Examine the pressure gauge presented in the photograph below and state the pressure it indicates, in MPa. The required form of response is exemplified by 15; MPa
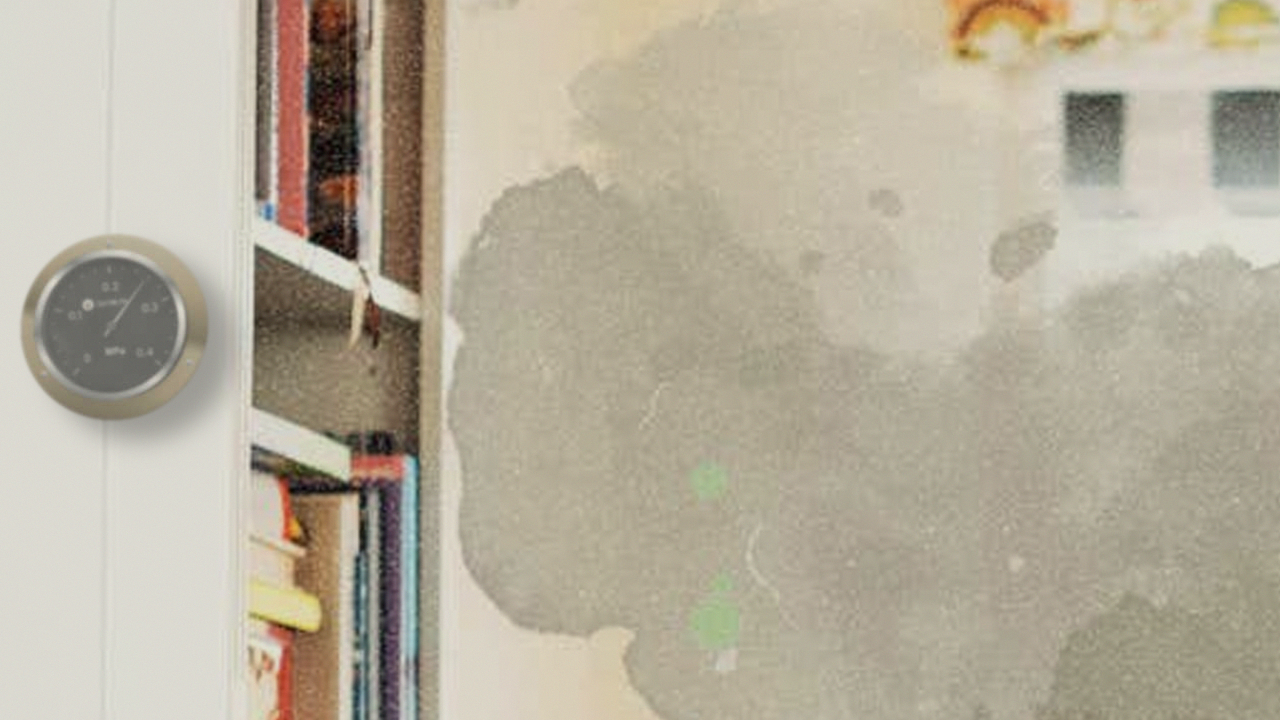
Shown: 0.26; MPa
